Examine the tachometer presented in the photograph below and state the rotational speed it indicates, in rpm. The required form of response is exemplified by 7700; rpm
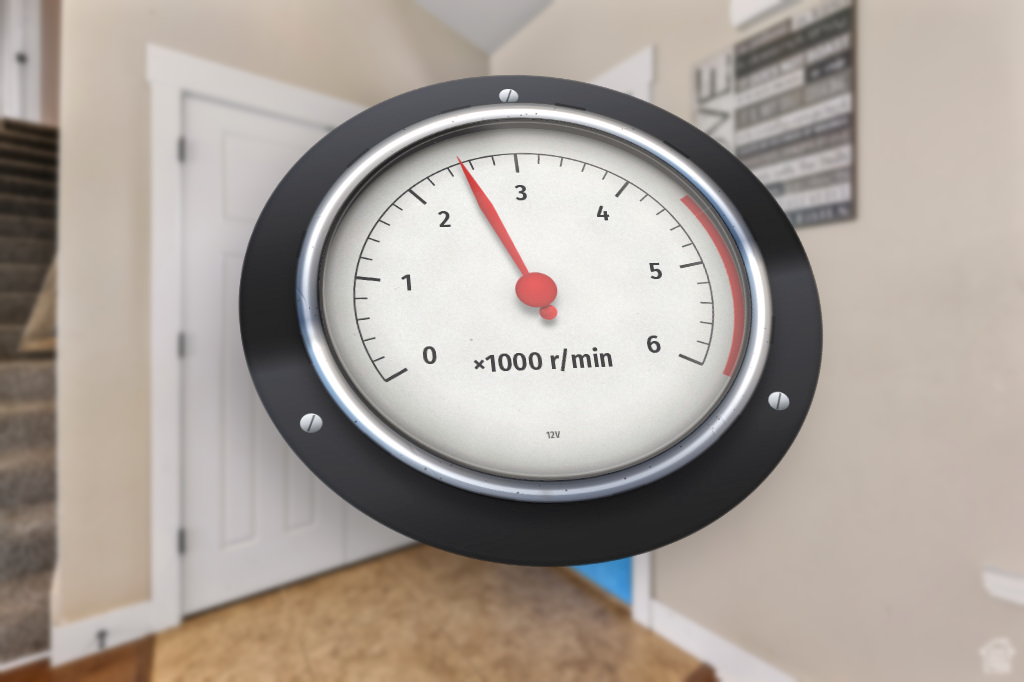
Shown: 2500; rpm
